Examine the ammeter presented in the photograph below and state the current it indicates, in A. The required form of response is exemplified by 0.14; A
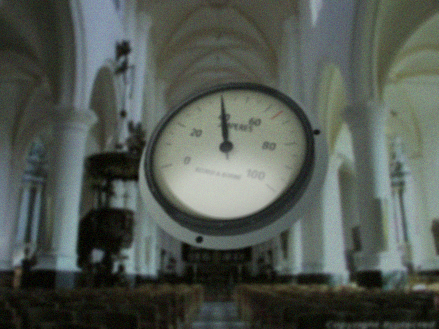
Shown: 40; A
